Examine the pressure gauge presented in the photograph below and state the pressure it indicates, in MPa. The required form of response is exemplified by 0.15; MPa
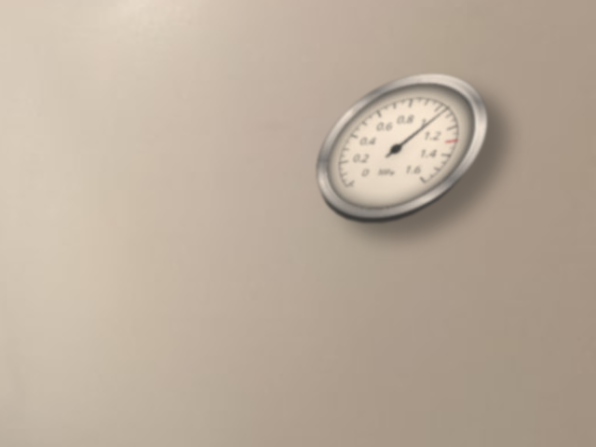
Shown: 1.05; MPa
